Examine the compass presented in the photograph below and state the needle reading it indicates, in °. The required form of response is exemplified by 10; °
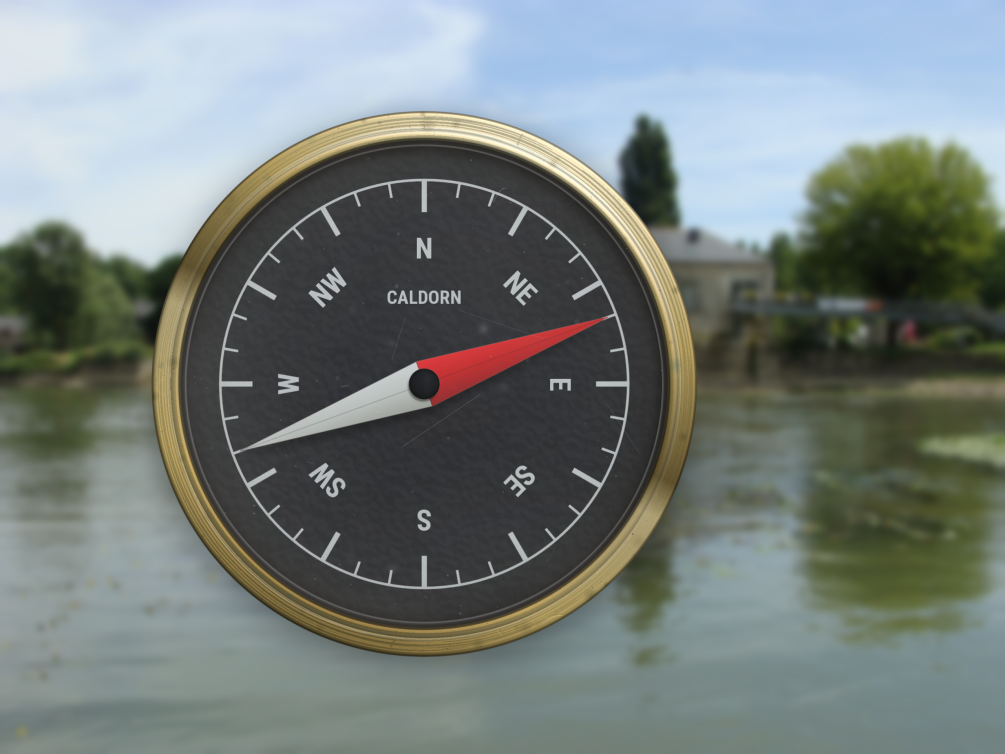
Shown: 70; °
